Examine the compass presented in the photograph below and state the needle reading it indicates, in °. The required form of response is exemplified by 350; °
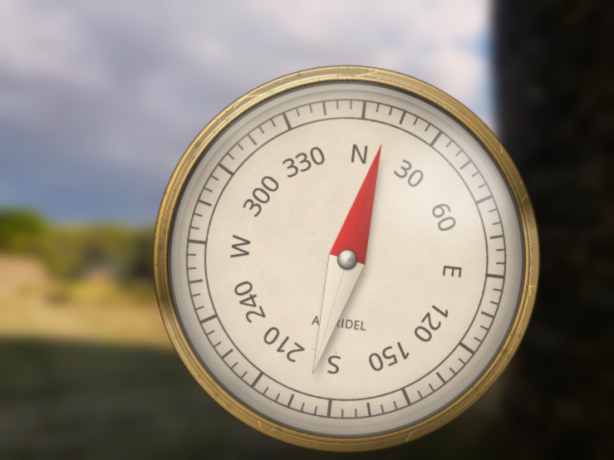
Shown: 10; °
